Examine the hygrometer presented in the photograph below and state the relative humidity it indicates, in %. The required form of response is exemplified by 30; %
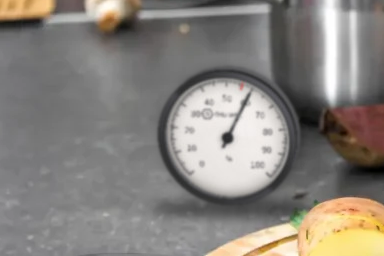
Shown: 60; %
